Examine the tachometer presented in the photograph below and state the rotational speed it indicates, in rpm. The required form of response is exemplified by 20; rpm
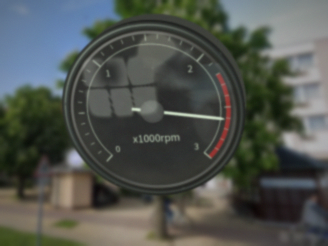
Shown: 2600; rpm
